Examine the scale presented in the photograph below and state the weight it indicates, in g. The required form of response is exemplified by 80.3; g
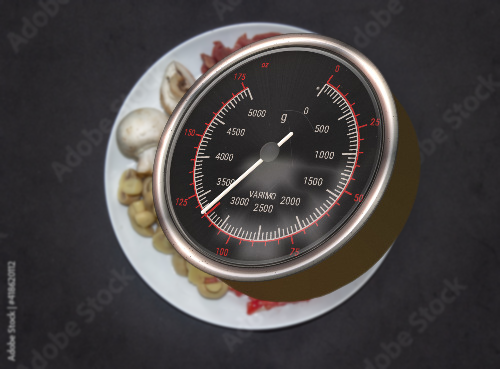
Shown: 3250; g
